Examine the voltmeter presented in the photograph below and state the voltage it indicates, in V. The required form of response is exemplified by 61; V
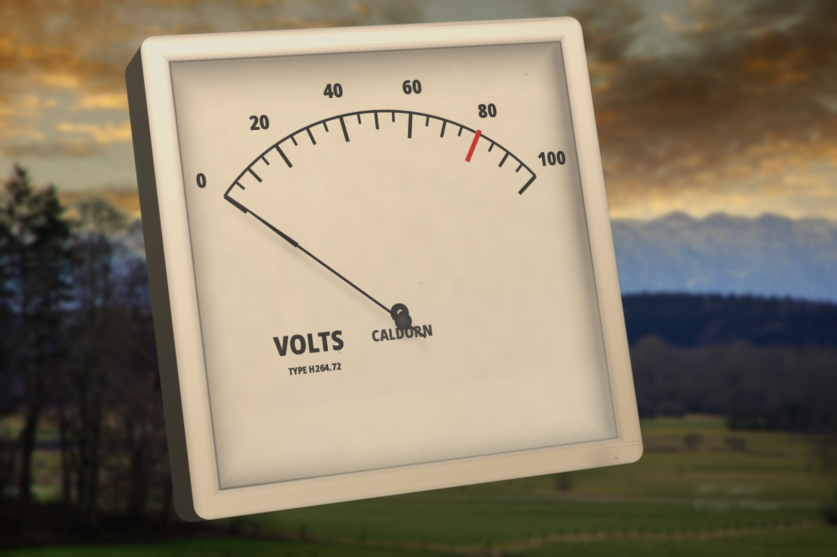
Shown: 0; V
